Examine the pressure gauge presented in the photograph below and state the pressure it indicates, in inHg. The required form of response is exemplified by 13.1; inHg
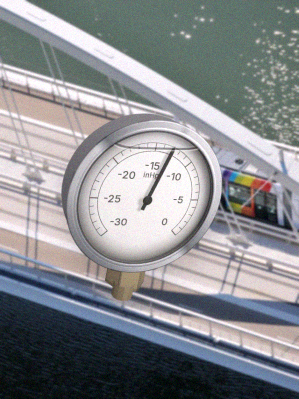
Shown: -13; inHg
